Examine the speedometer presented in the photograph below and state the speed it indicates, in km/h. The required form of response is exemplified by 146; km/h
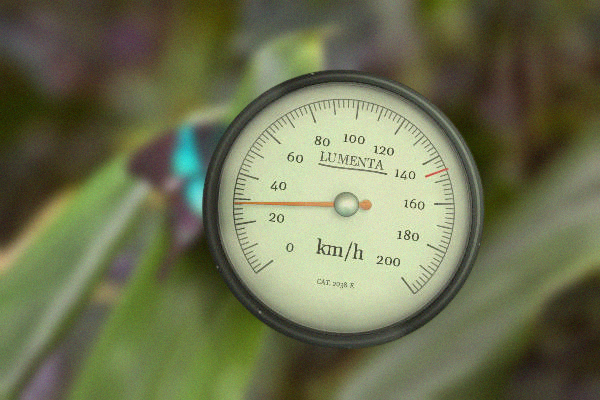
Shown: 28; km/h
